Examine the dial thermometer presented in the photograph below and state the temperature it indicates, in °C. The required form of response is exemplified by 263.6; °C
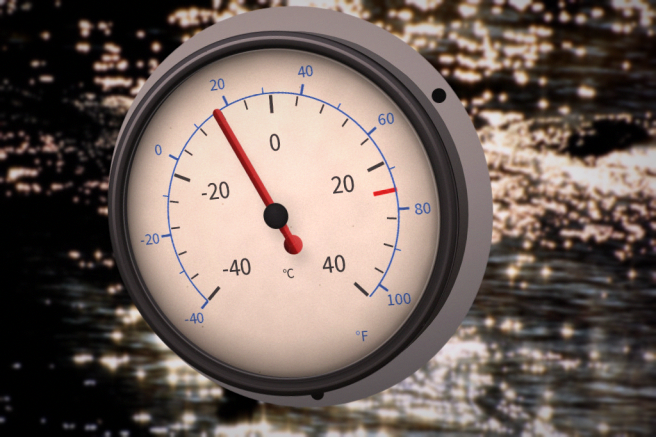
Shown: -8; °C
